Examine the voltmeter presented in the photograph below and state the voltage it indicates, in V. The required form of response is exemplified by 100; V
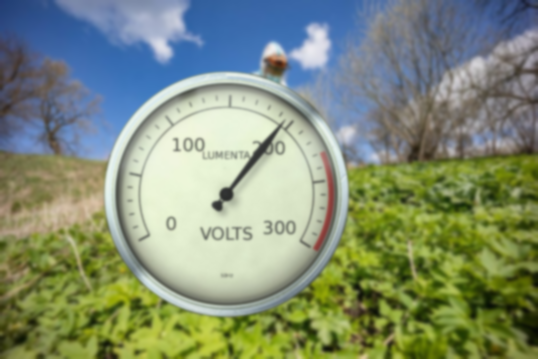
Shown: 195; V
